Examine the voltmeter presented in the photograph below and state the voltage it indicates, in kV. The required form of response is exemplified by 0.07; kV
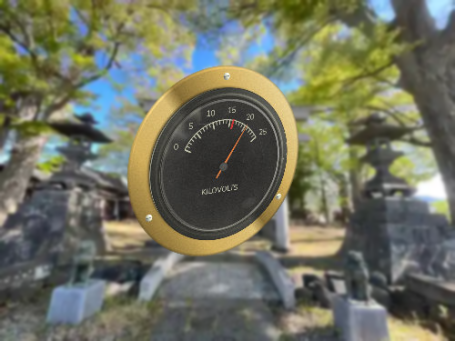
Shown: 20; kV
